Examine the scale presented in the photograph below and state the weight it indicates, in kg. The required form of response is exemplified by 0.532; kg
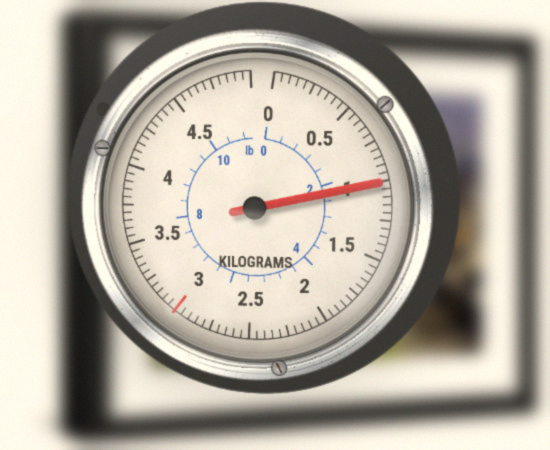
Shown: 1; kg
